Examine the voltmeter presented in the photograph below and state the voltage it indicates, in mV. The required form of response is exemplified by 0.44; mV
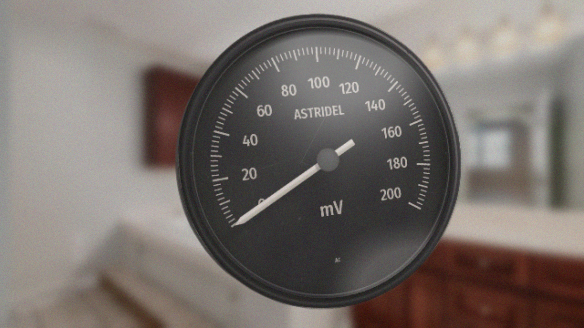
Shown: 0; mV
